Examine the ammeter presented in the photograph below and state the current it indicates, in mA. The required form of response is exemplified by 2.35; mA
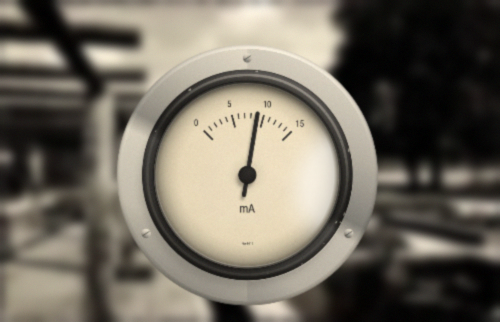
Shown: 9; mA
